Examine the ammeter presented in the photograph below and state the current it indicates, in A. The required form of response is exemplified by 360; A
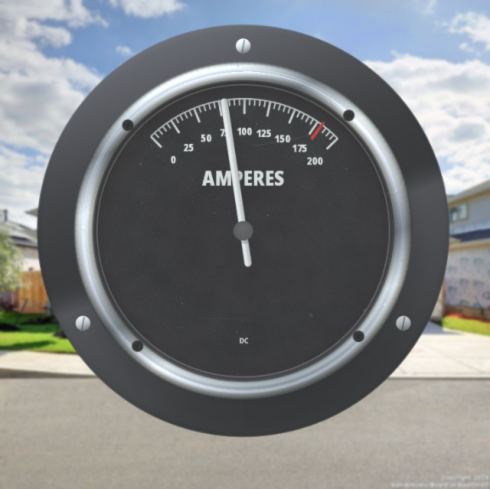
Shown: 80; A
